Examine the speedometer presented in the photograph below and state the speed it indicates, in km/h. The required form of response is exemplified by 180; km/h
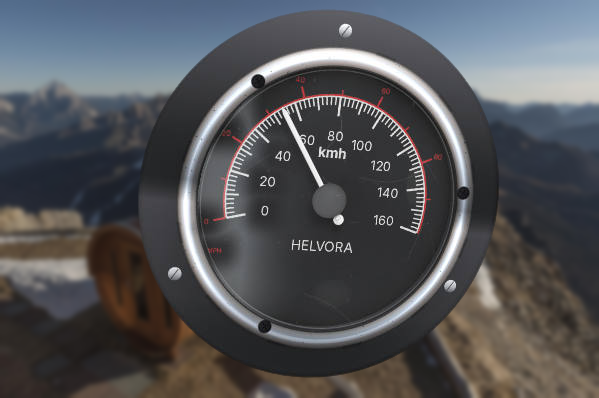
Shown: 54; km/h
